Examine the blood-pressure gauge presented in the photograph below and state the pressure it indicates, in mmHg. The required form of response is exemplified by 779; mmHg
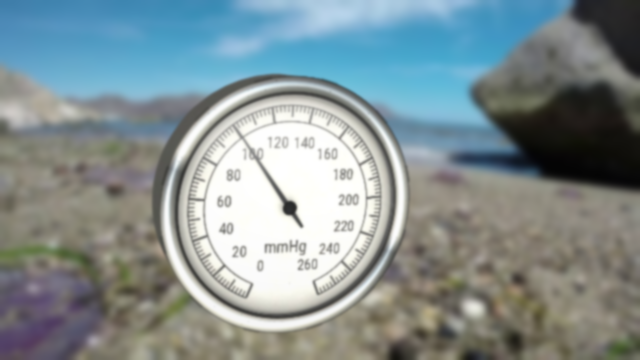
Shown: 100; mmHg
